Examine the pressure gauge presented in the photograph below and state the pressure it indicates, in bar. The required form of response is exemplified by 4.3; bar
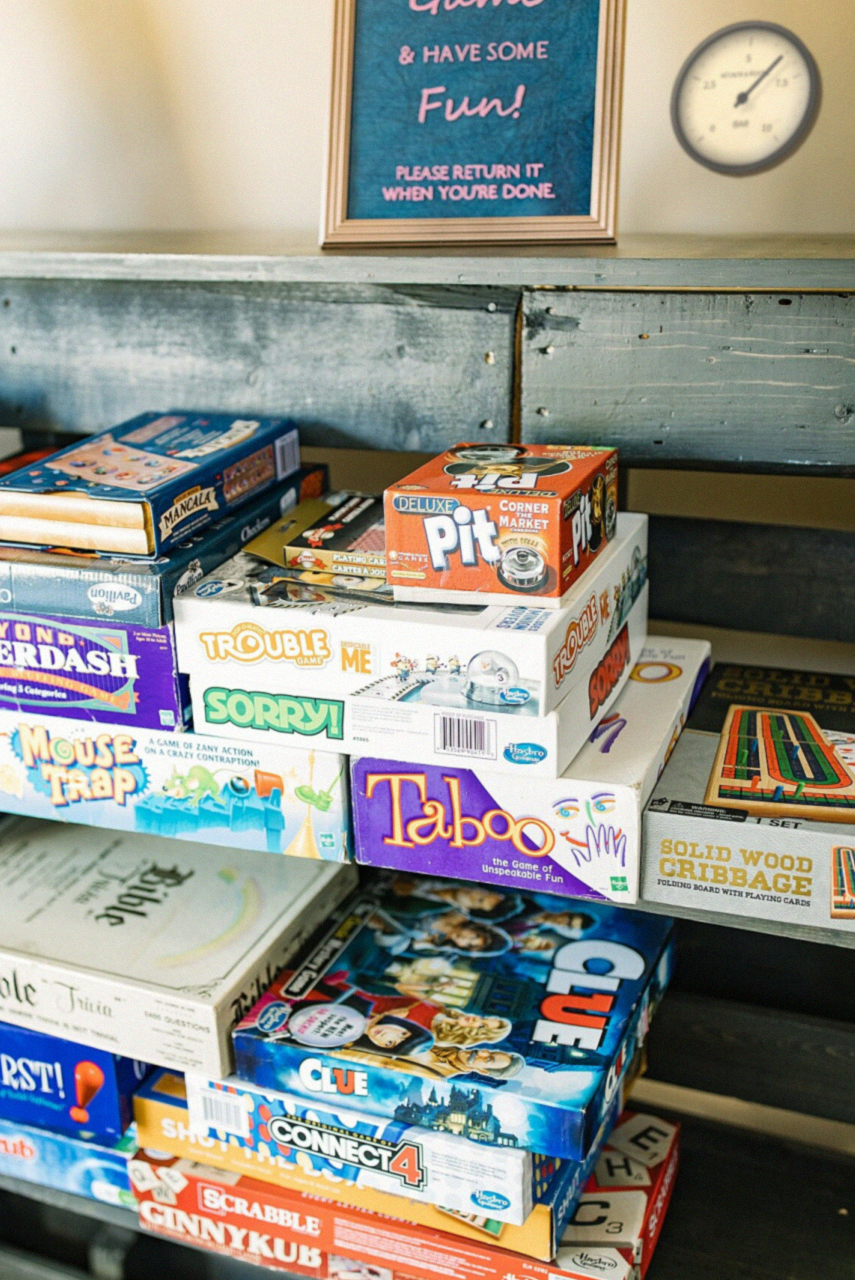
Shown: 6.5; bar
